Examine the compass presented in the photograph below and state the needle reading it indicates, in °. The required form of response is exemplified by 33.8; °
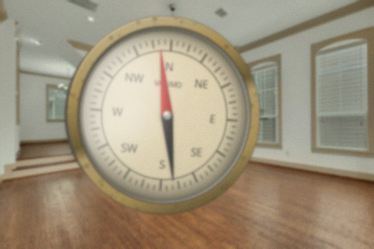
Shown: 350; °
